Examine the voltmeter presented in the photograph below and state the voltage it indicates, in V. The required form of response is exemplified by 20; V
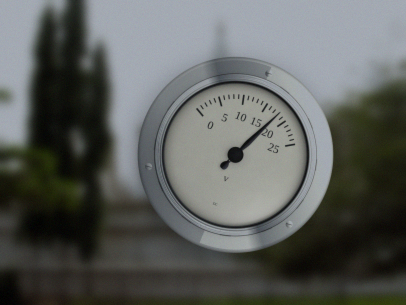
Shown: 18; V
